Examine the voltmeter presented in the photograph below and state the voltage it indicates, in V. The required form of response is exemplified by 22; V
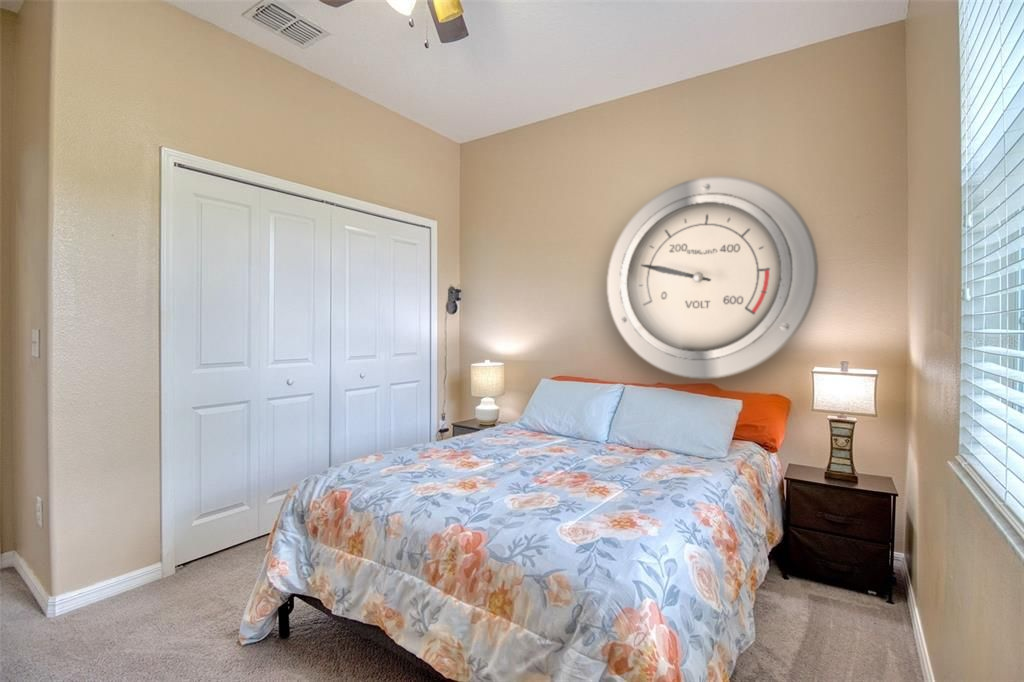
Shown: 100; V
